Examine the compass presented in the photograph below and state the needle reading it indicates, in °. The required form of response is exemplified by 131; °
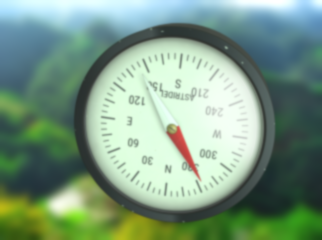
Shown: 325; °
